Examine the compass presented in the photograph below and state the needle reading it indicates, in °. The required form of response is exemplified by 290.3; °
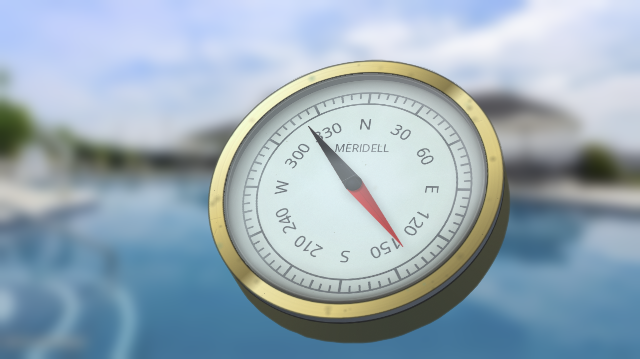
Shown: 140; °
